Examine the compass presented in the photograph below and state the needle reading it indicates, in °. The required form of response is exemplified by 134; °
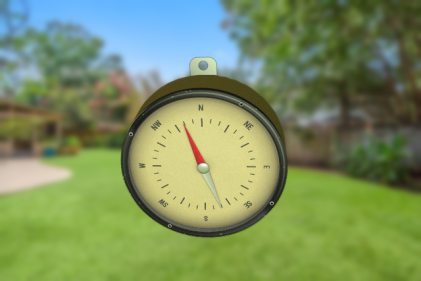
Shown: 340; °
